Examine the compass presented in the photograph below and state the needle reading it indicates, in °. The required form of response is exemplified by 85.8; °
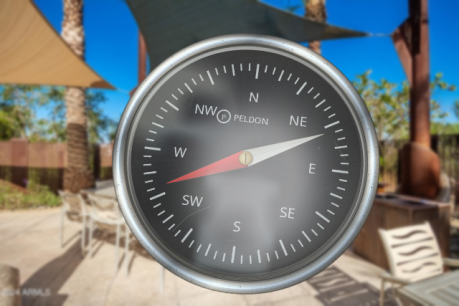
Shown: 245; °
